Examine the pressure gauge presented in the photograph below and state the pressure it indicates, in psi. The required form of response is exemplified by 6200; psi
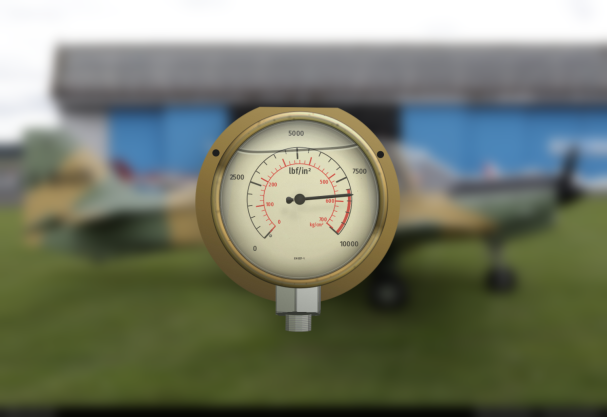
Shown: 8250; psi
